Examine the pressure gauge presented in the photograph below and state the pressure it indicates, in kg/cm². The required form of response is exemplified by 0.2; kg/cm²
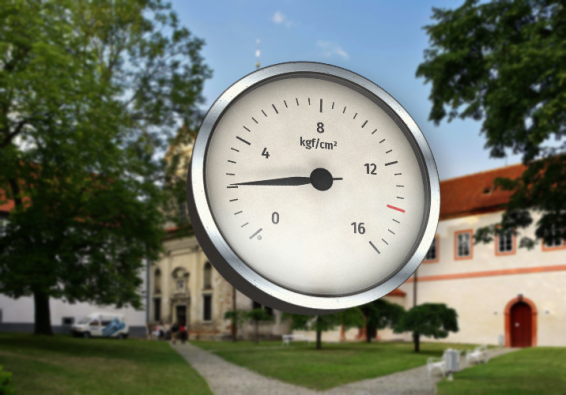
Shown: 2; kg/cm²
